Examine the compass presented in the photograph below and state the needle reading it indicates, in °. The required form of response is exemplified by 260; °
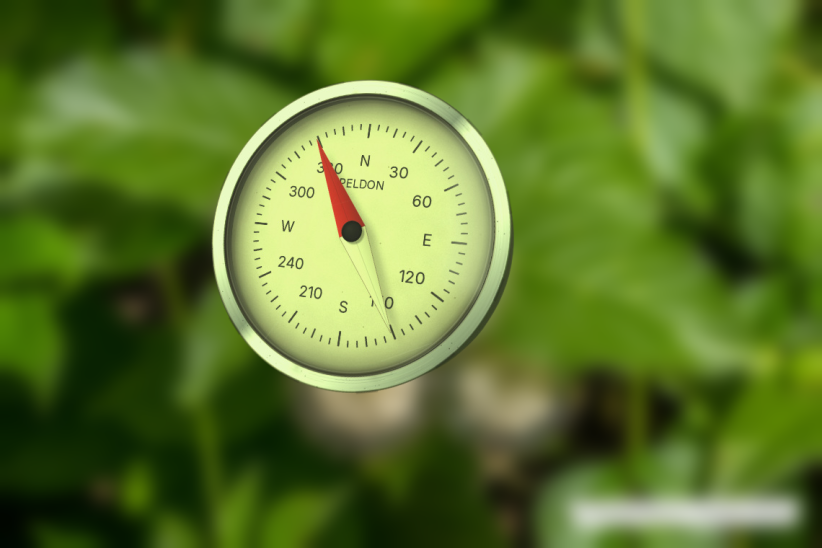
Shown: 330; °
